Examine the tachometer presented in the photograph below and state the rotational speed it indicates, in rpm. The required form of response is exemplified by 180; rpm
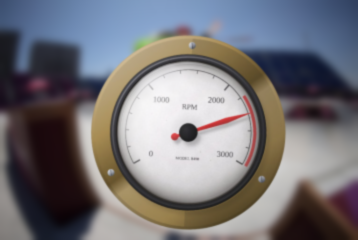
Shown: 2400; rpm
